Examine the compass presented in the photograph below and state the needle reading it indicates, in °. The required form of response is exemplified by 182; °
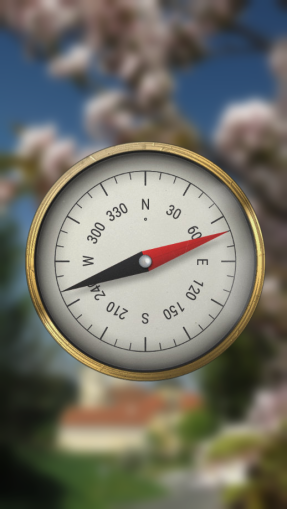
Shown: 70; °
